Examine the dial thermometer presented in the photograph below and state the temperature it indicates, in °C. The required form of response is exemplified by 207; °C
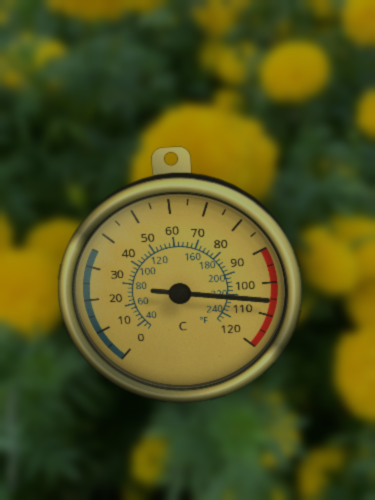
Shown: 105; °C
